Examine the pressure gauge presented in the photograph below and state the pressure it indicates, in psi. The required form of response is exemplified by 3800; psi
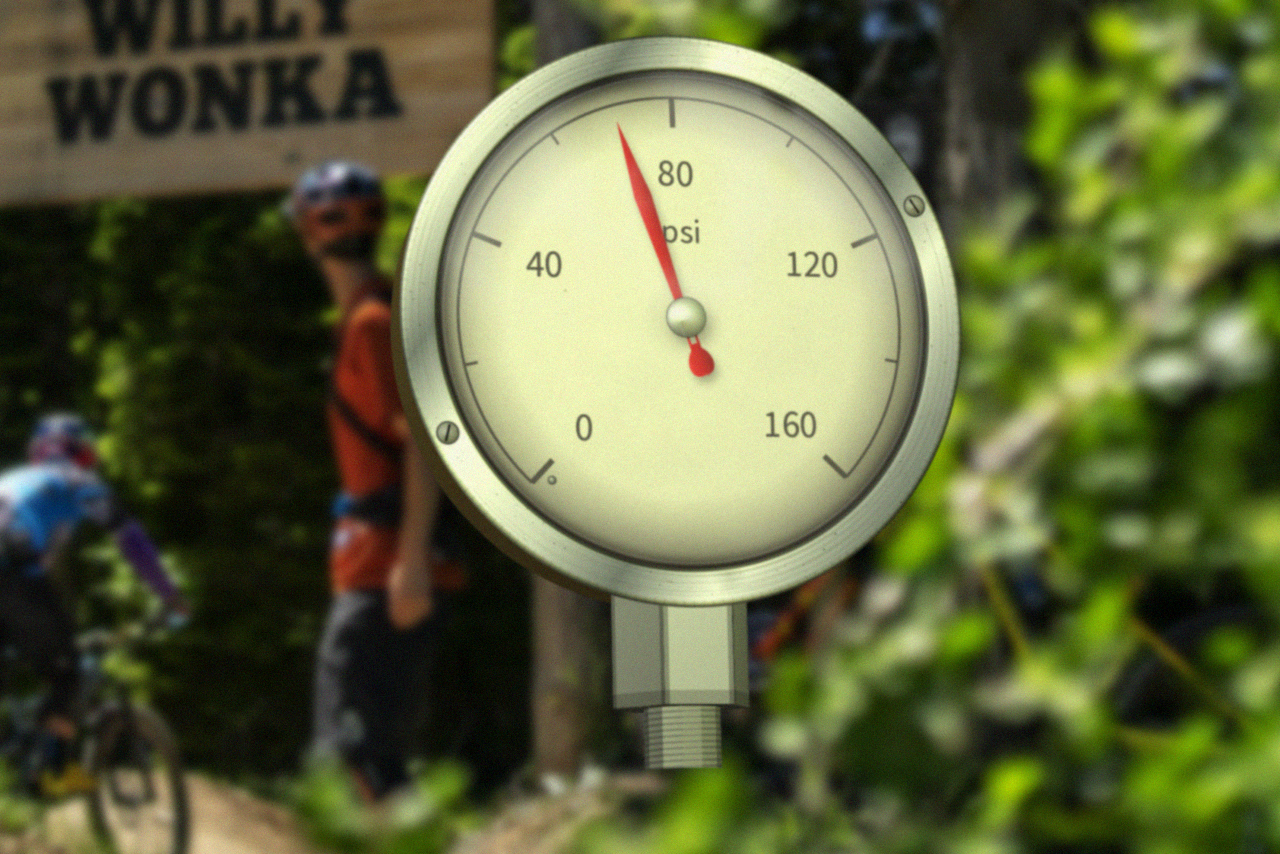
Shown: 70; psi
